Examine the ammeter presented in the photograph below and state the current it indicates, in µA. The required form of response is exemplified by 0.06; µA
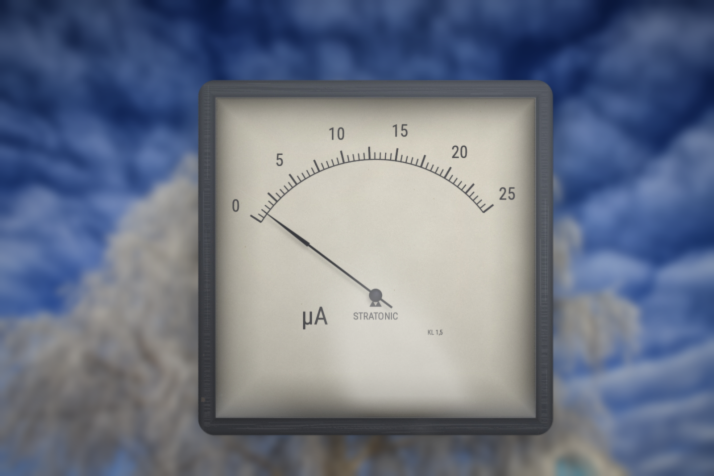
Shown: 1; µA
